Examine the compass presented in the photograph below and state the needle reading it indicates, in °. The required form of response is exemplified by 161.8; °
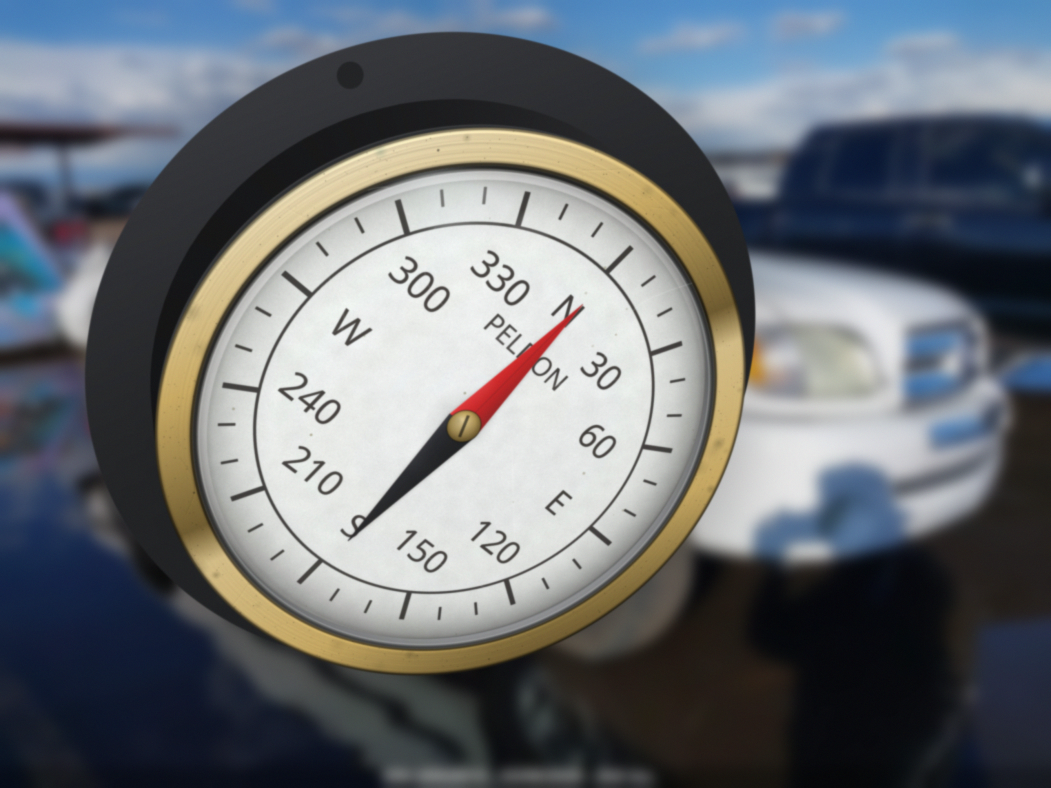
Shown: 0; °
